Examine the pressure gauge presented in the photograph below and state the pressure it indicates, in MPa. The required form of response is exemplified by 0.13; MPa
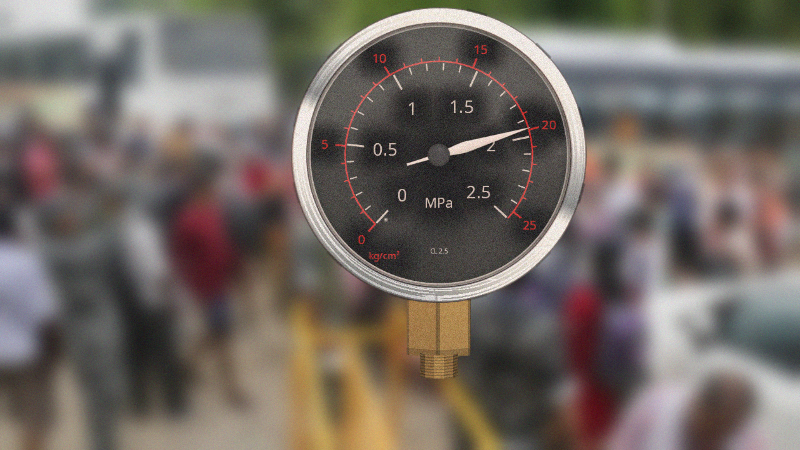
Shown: 1.95; MPa
